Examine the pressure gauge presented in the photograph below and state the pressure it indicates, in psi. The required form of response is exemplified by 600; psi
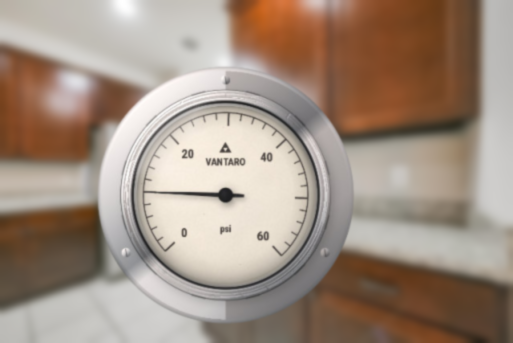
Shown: 10; psi
